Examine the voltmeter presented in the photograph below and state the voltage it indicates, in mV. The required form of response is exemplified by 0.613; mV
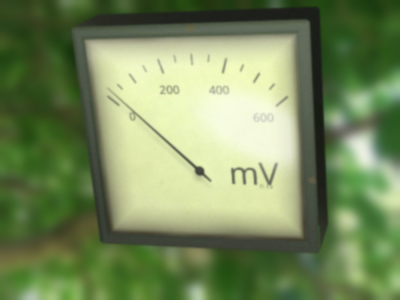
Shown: 25; mV
